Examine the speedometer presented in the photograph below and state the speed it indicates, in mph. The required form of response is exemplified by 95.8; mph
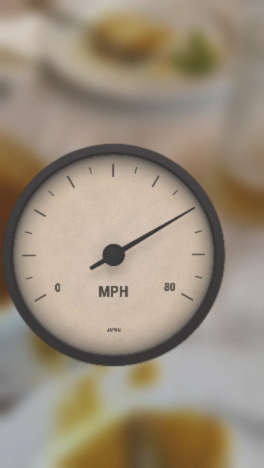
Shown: 60; mph
